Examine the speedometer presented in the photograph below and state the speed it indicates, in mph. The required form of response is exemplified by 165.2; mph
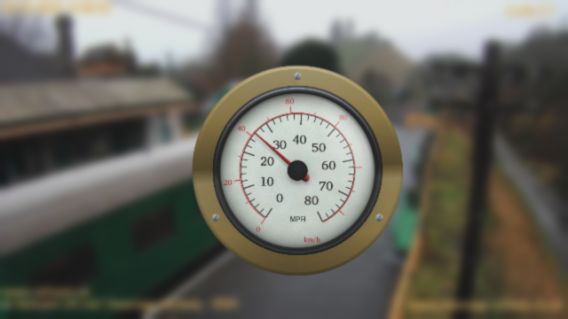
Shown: 26; mph
